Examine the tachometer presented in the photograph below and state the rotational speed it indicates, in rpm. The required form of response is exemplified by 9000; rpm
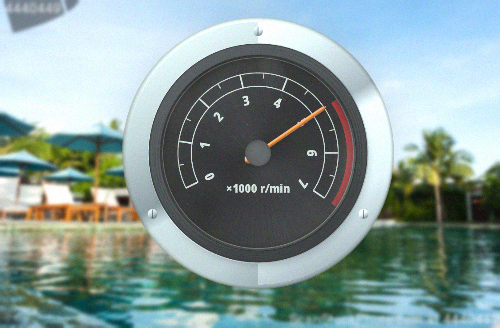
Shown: 5000; rpm
